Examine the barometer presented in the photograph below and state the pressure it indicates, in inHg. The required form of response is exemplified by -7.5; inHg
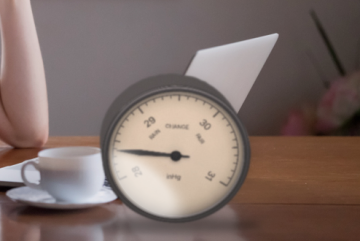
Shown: 28.4; inHg
